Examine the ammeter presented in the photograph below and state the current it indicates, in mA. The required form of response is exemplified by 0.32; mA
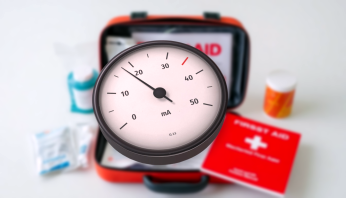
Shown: 17.5; mA
